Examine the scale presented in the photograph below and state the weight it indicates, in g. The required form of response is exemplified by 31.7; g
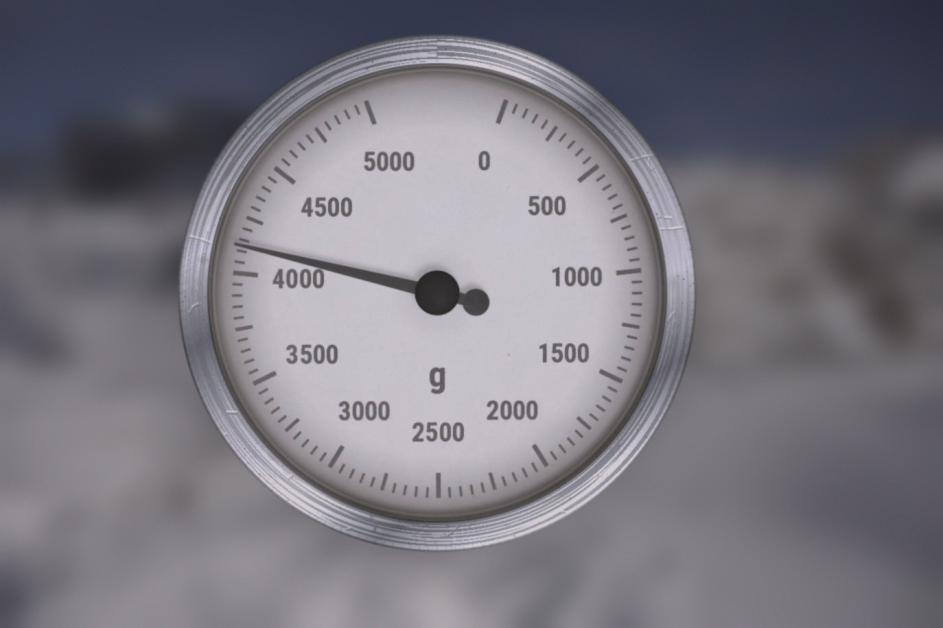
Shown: 4125; g
